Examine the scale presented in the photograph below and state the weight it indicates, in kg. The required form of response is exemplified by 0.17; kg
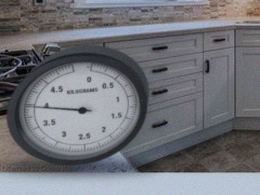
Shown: 4; kg
